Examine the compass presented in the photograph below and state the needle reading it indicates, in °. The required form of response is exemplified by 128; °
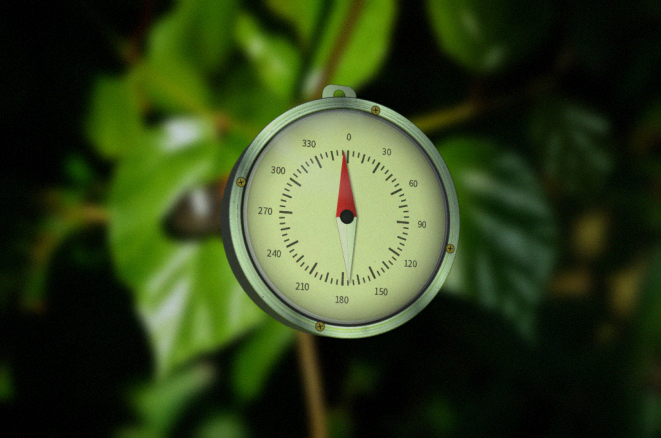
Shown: 355; °
